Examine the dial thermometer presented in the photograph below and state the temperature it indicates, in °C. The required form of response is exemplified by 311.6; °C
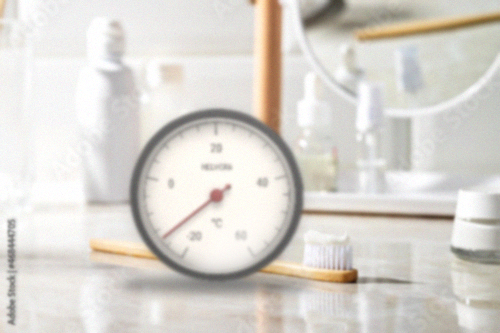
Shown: -14; °C
